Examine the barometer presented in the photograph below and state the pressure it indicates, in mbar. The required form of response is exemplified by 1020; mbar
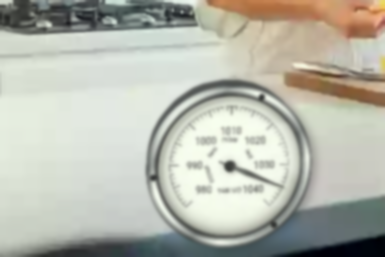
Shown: 1035; mbar
